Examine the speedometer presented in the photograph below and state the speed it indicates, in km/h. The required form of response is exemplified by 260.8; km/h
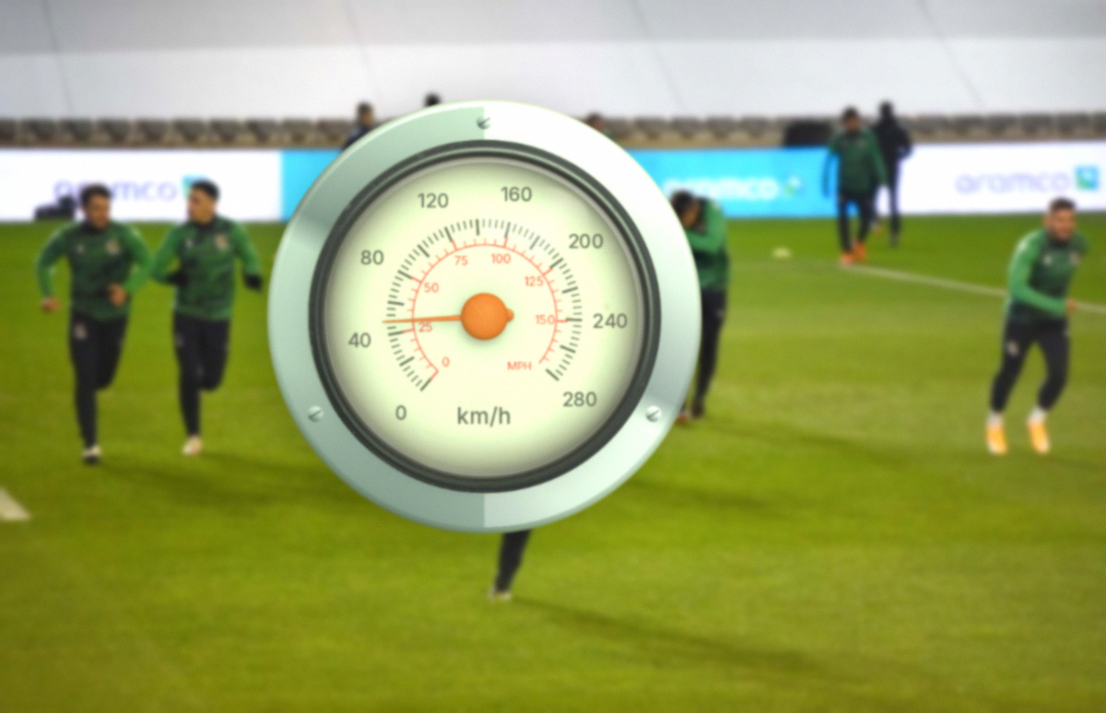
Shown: 48; km/h
